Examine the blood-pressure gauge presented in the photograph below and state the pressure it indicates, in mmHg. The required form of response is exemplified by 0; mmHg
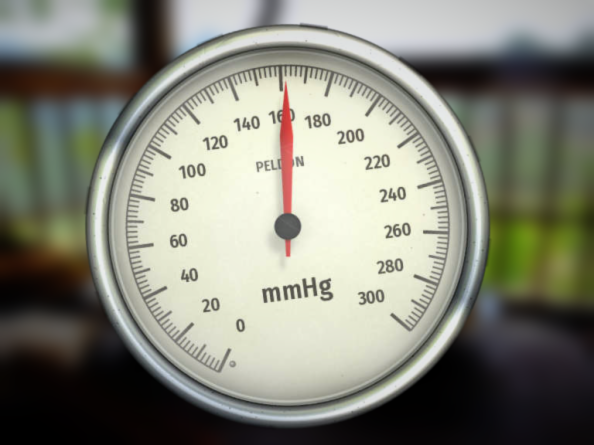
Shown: 162; mmHg
